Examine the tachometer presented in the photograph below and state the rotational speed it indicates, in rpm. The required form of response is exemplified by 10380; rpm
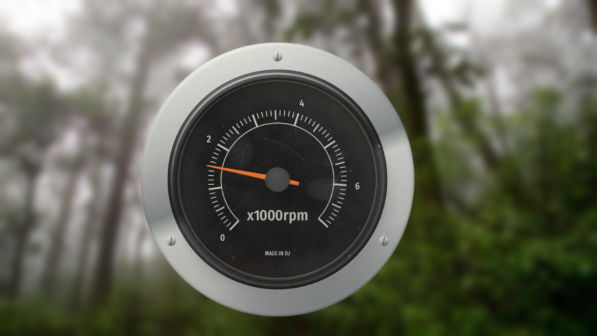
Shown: 1500; rpm
